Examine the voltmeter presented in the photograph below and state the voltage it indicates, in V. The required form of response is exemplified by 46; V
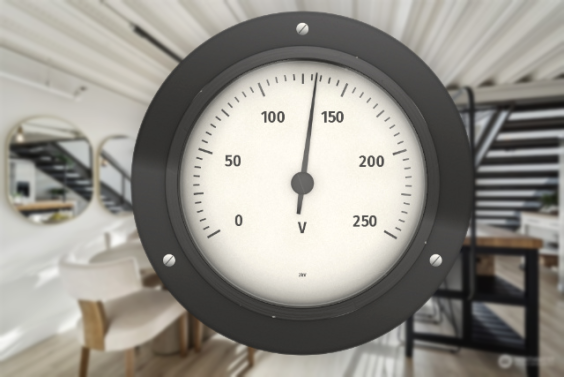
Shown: 132.5; V
